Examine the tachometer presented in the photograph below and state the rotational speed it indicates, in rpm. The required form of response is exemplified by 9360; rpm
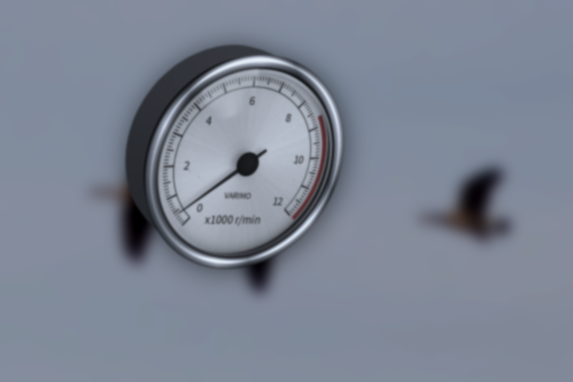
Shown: 500; rpm
